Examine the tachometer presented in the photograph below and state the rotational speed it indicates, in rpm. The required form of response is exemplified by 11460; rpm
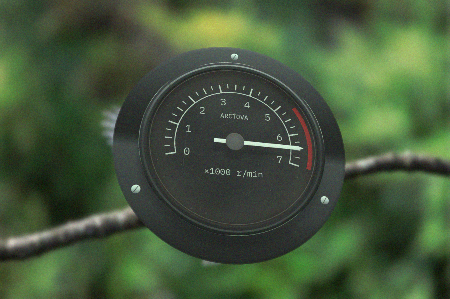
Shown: 6500; rpm
